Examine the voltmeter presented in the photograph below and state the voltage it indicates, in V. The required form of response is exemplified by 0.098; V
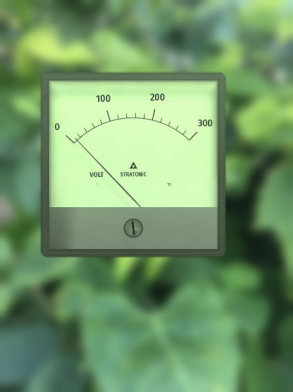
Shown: 10; V
